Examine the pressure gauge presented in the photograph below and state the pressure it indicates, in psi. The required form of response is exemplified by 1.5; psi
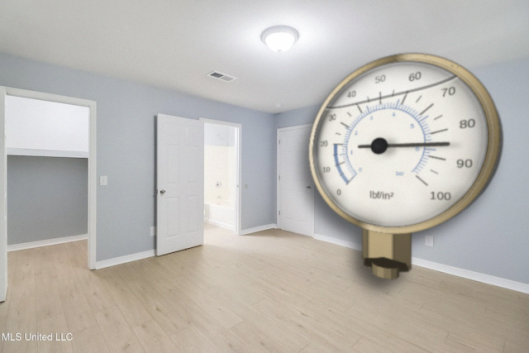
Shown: 85; psi
